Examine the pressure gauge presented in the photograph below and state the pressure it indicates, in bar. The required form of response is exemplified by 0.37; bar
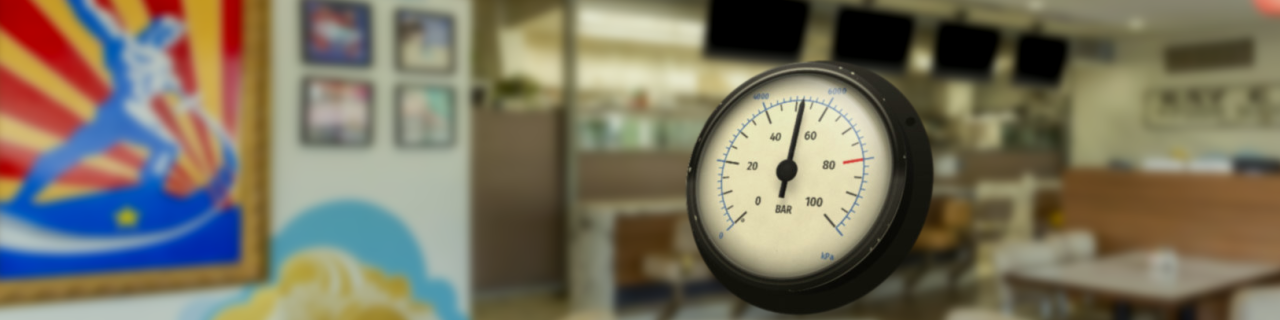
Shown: 52.5; bar
